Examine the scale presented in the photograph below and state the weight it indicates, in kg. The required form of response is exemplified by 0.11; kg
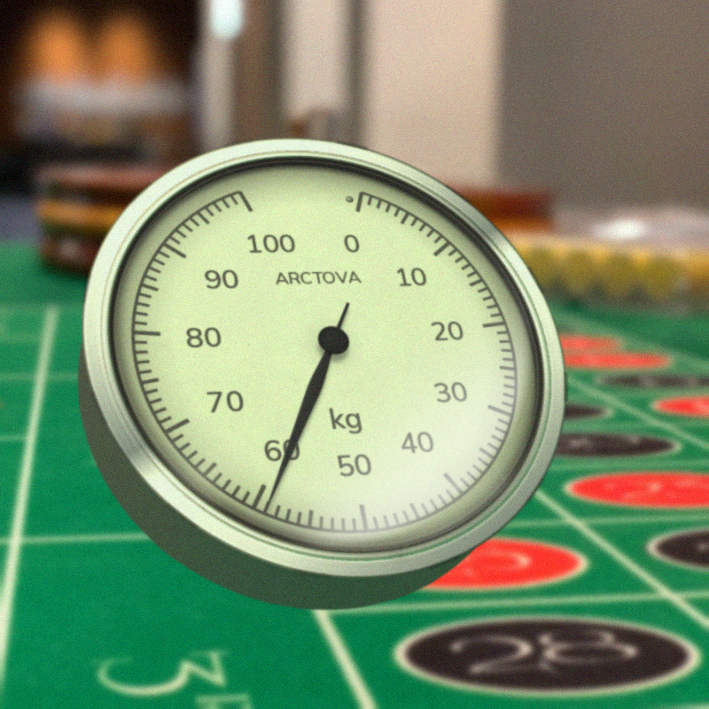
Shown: 59; kg
